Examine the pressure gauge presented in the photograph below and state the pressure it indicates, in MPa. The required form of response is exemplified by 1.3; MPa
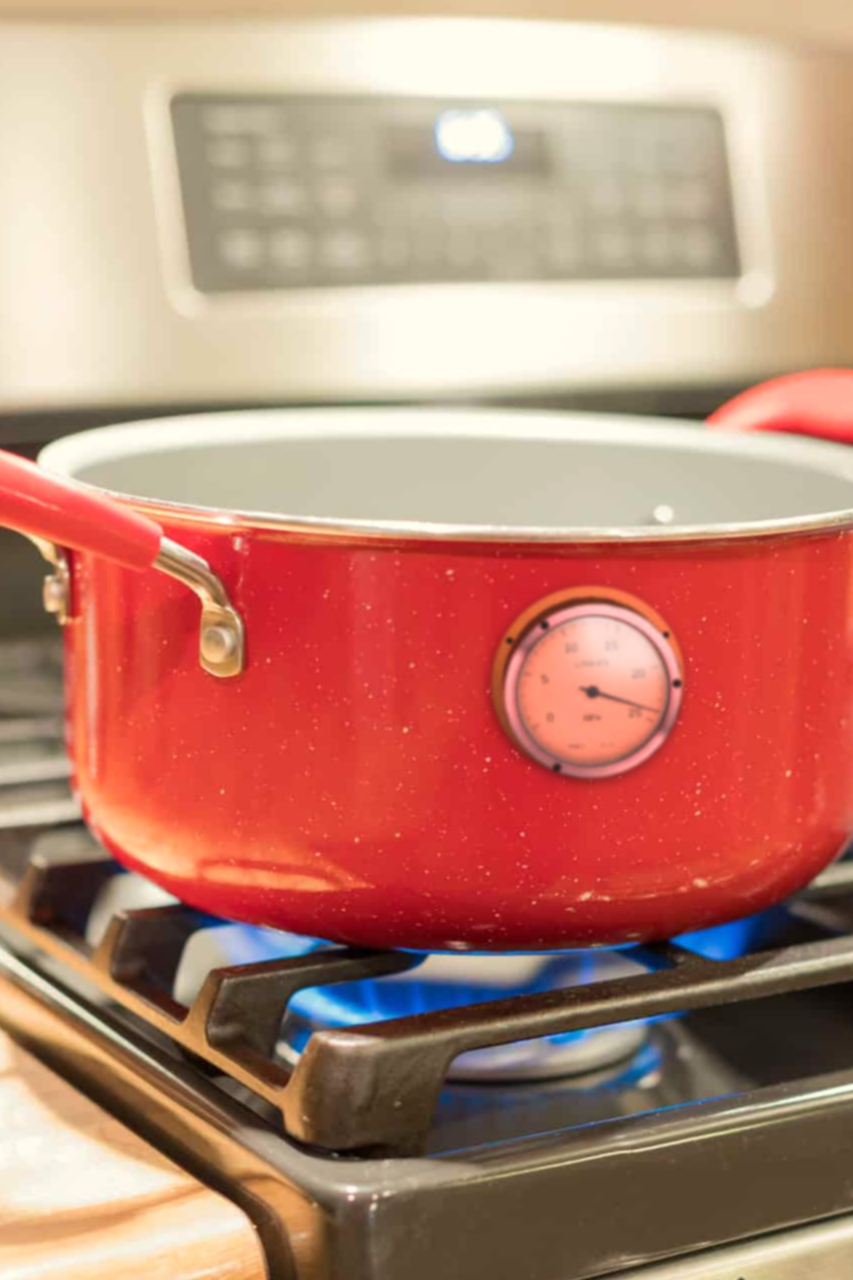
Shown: 24; MPa
